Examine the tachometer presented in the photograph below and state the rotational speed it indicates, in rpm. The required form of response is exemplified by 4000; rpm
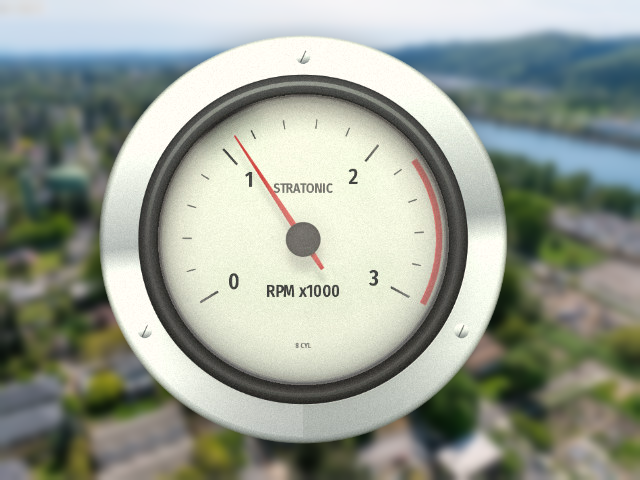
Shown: 1100; rpm
